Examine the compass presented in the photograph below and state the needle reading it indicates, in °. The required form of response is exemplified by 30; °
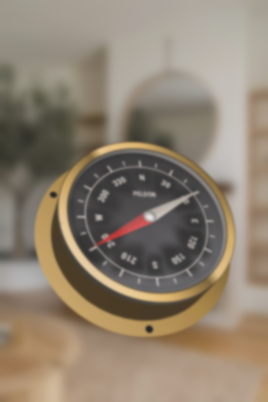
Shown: 240; °
